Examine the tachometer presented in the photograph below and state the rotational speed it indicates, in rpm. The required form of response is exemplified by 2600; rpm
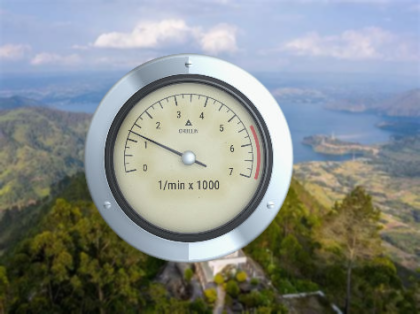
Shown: 1250; rpm
